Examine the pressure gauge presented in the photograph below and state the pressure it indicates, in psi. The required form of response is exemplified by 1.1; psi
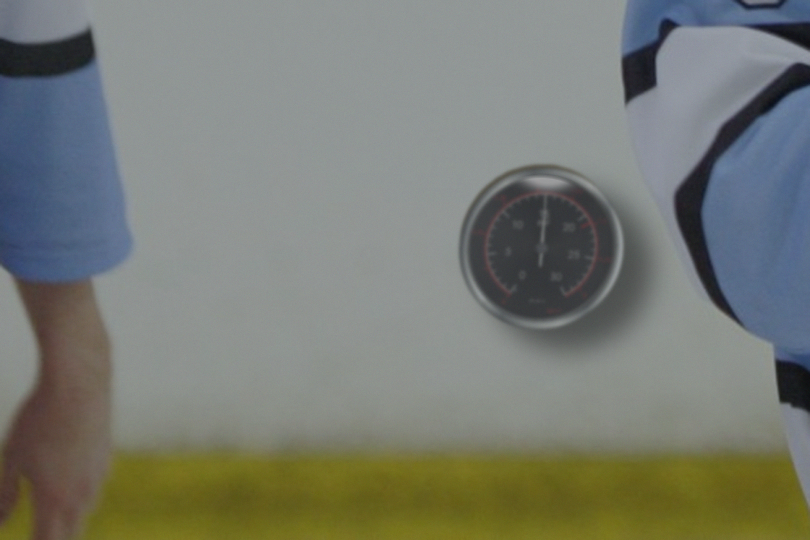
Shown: 15; psi
